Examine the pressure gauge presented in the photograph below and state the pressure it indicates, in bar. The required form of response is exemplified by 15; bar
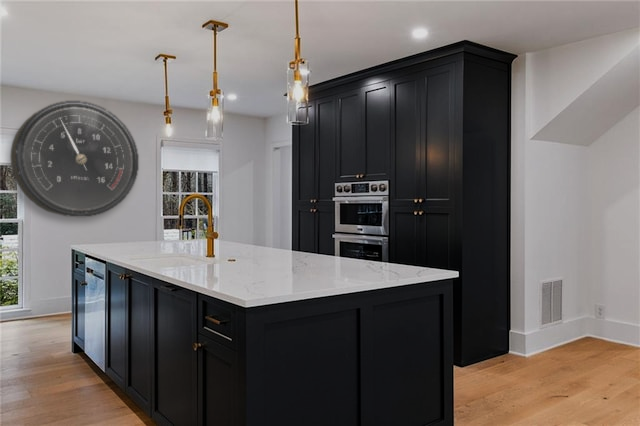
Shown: 6.5; bar
